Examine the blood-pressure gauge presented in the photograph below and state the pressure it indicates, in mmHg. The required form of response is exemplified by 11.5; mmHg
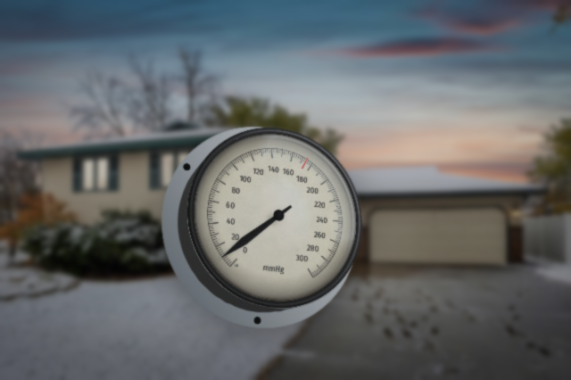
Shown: 10; mmHg
